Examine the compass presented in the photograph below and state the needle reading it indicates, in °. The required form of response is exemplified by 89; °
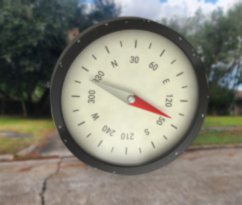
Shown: 142.5; °
